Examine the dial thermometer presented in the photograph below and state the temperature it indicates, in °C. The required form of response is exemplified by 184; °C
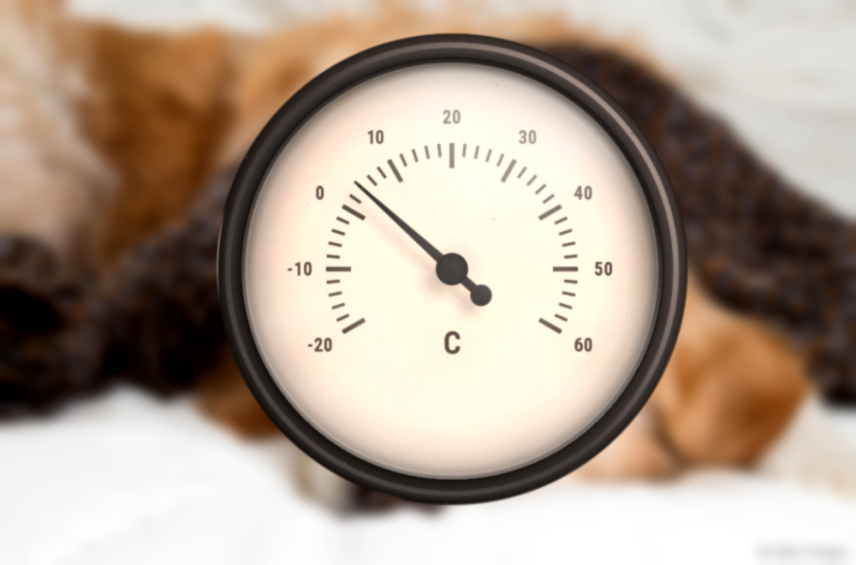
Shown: 4; °C
